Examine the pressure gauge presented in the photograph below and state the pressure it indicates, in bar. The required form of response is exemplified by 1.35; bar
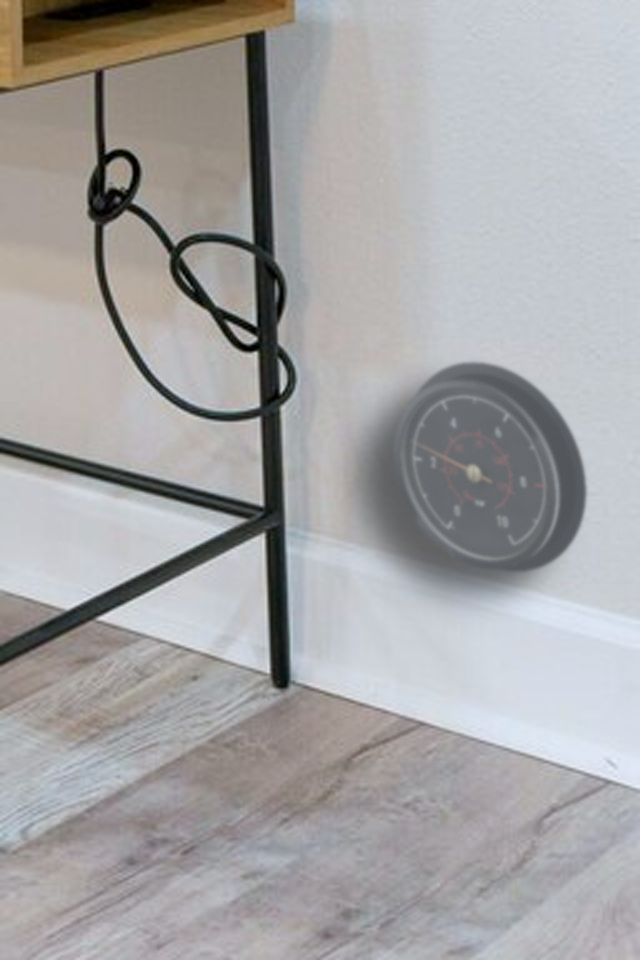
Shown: 2.5; bar
